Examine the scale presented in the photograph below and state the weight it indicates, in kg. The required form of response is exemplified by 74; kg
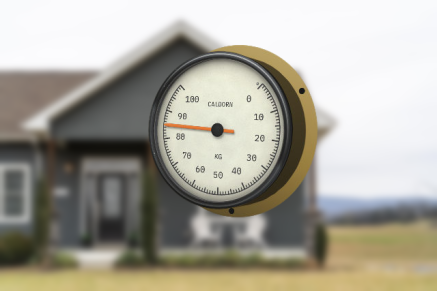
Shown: 85; kg
